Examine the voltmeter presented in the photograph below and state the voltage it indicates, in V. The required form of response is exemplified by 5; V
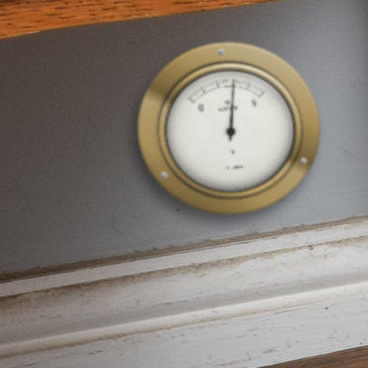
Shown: 3; V
